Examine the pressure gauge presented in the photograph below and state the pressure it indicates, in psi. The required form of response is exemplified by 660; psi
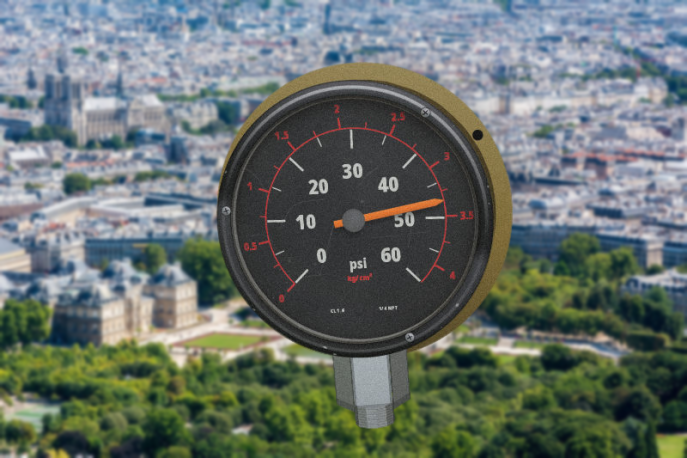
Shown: 47.5; psi
